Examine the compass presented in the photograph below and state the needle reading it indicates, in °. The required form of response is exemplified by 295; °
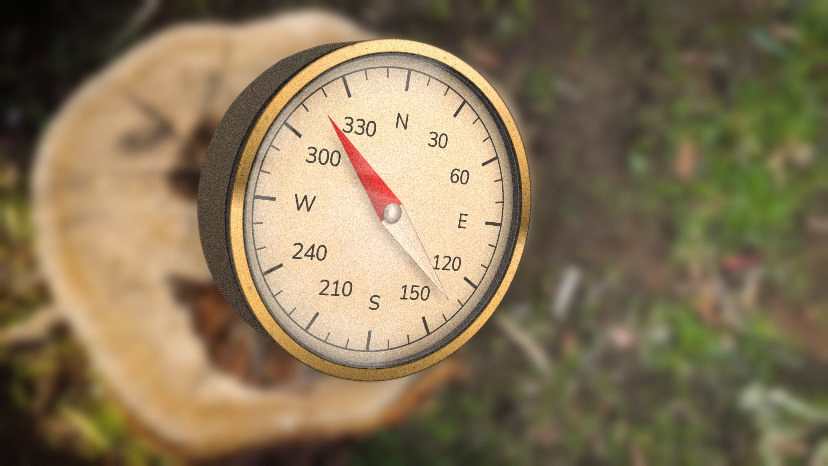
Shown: 315; °
